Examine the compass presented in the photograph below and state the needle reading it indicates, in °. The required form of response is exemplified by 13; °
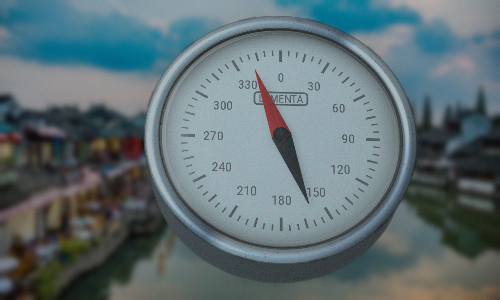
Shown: 340; °
